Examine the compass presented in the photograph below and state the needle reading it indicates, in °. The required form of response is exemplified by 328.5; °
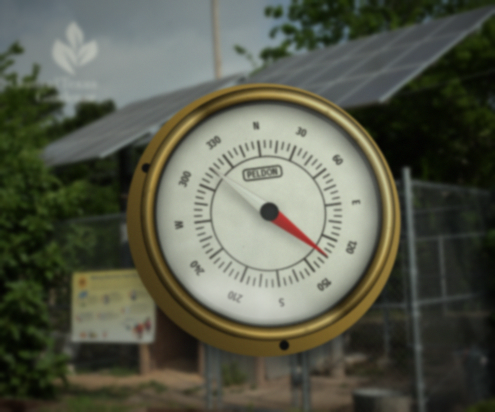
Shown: 135; °
